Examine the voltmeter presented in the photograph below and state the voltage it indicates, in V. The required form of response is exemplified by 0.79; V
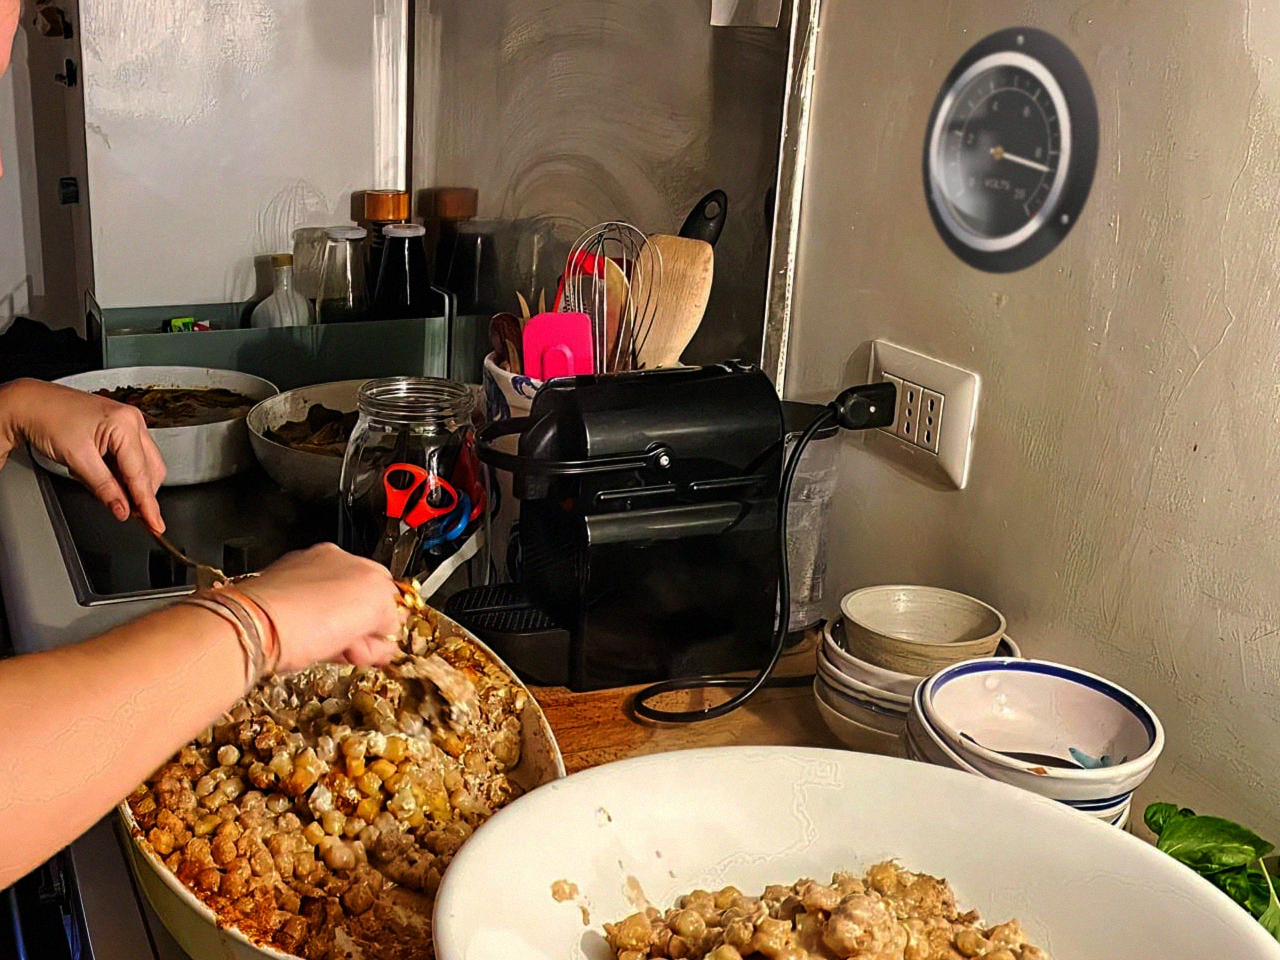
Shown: 8.5; V
